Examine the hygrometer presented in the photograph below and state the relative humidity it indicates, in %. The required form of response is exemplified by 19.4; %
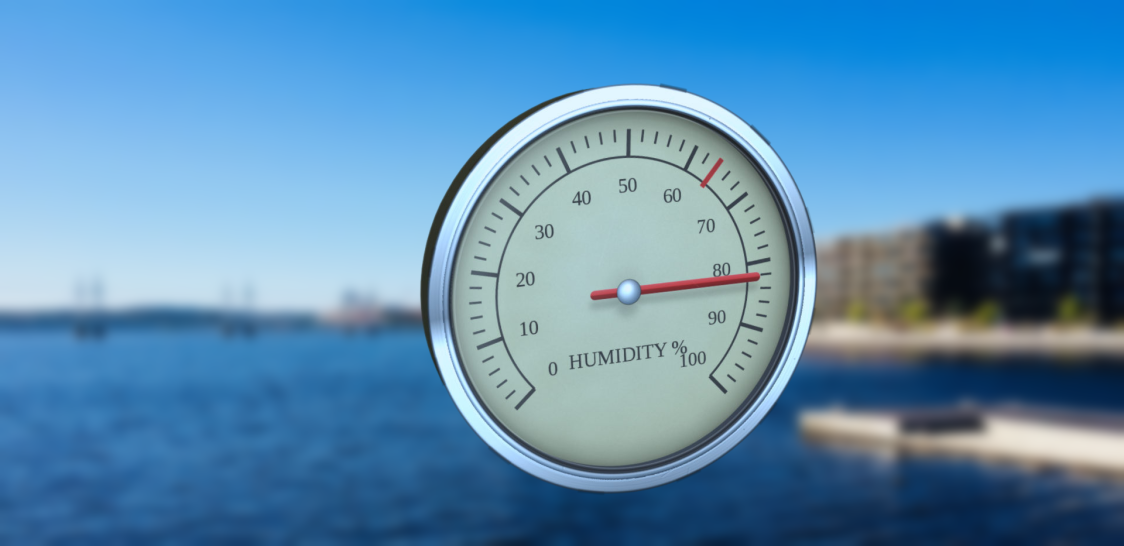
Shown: 82; %
